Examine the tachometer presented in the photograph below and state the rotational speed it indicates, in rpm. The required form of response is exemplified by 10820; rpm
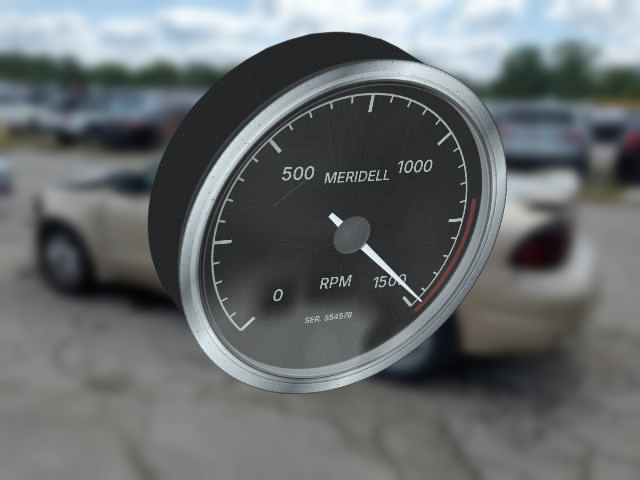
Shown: 1475; rpm
